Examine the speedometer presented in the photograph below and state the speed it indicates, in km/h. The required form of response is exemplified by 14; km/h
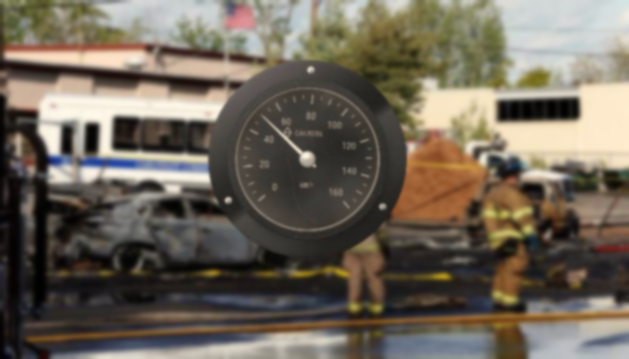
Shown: 50; km/h
